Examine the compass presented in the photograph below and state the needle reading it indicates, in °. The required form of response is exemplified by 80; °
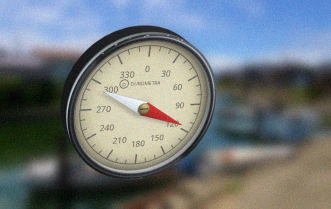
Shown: 115; °
